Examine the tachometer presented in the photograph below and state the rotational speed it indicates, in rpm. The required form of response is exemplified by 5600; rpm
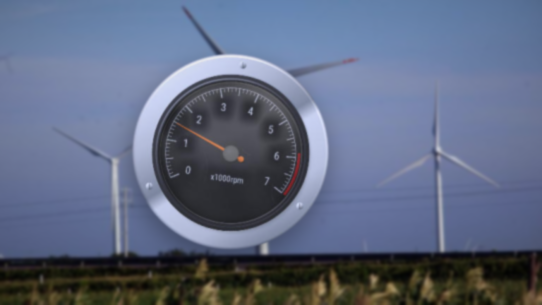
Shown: 1500; rpm
